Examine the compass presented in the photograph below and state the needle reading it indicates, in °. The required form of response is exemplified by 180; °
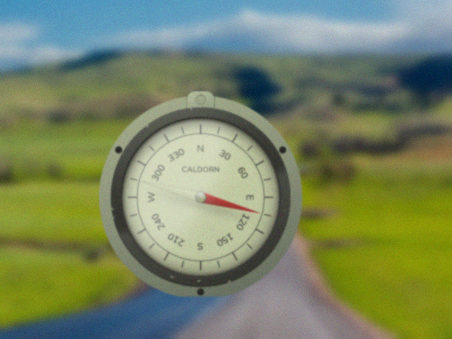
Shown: 105; °
